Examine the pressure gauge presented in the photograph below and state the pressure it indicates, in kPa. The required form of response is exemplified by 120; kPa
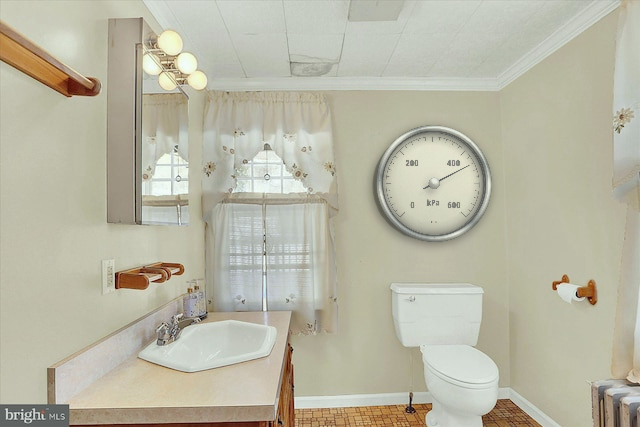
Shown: 440; kPa
